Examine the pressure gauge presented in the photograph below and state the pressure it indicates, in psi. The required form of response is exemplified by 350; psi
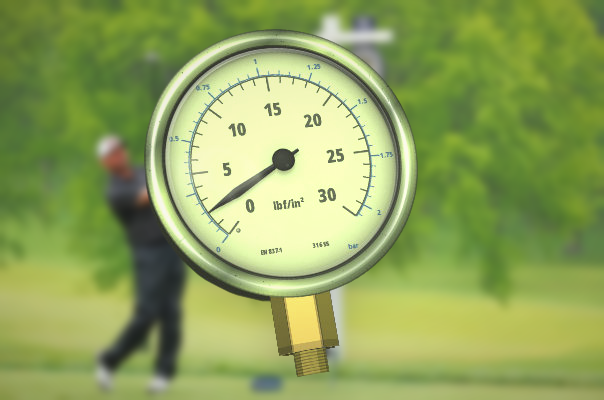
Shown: 2; psi
